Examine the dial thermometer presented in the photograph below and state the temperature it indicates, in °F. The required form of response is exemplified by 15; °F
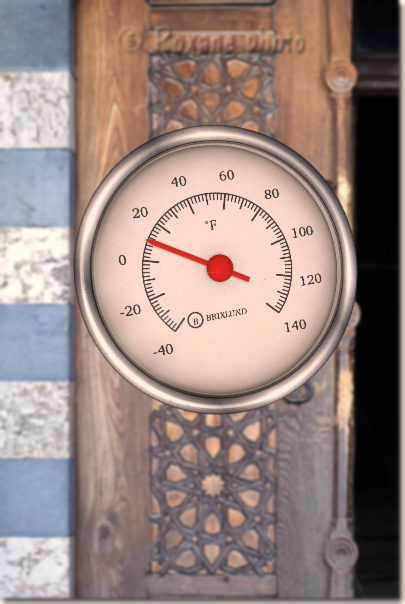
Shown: 10; °F
